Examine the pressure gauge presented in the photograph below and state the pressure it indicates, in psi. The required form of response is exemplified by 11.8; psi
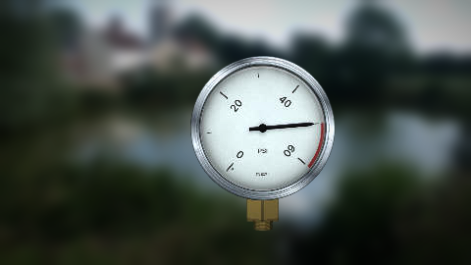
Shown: 50; psi
